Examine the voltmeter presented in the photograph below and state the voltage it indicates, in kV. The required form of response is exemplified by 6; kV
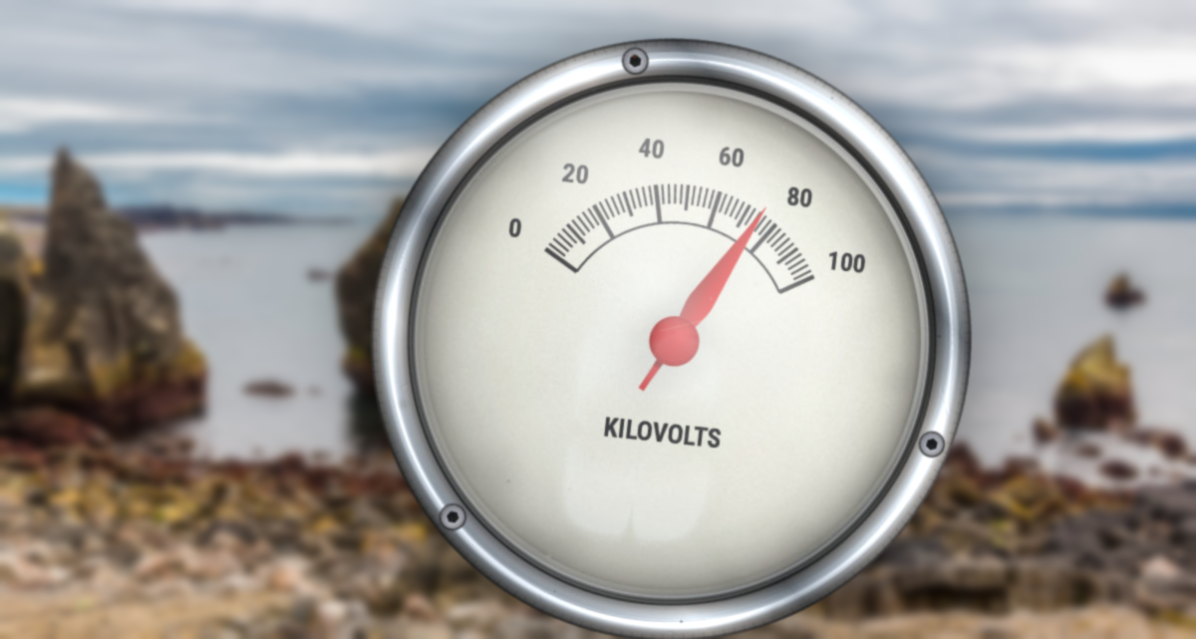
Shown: 74; kV
